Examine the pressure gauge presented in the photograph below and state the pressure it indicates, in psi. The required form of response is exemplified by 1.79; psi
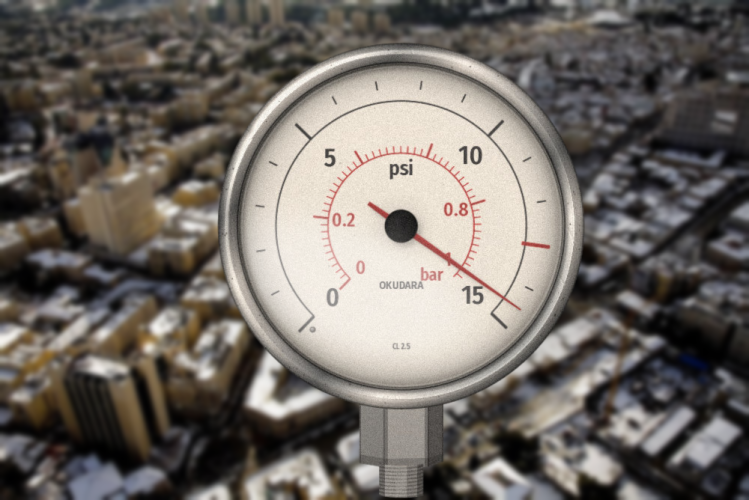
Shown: 14.5; psi
